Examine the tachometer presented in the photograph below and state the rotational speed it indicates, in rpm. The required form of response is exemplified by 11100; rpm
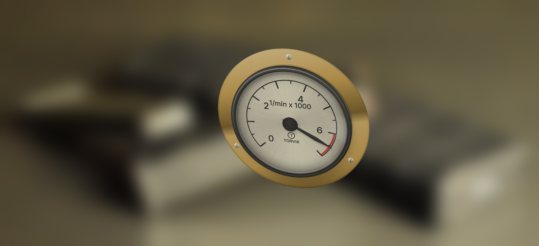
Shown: 6500; rpm
